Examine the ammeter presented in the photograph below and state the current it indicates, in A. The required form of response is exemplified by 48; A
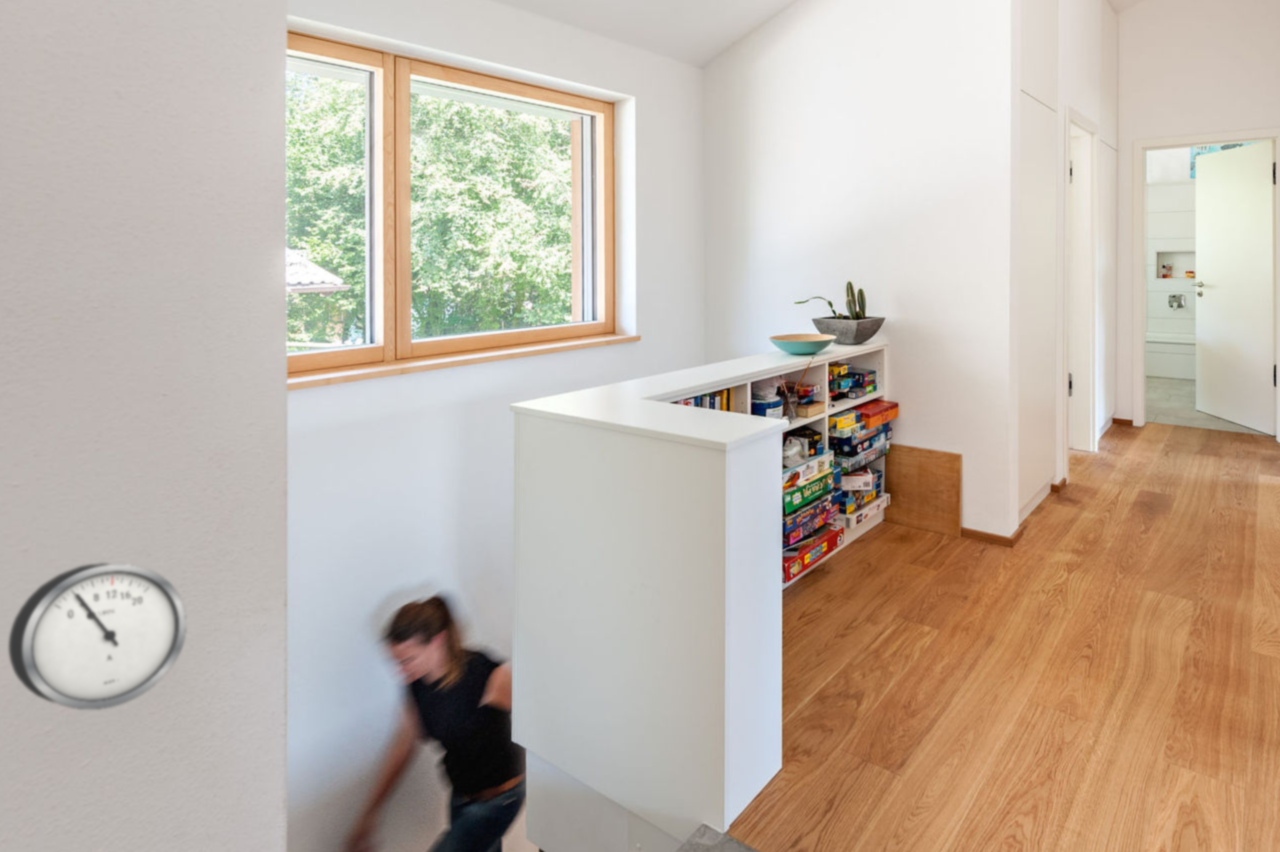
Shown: 4; A
